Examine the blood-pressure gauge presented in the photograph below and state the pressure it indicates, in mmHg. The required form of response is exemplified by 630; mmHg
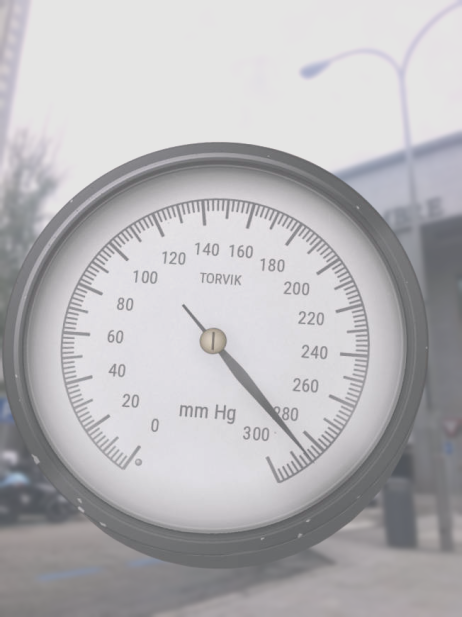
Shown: 286; mmHg
